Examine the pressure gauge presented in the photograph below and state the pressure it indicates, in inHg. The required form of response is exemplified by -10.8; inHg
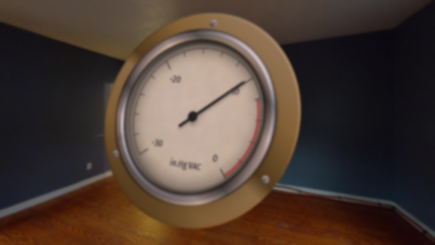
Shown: -10; inHg
